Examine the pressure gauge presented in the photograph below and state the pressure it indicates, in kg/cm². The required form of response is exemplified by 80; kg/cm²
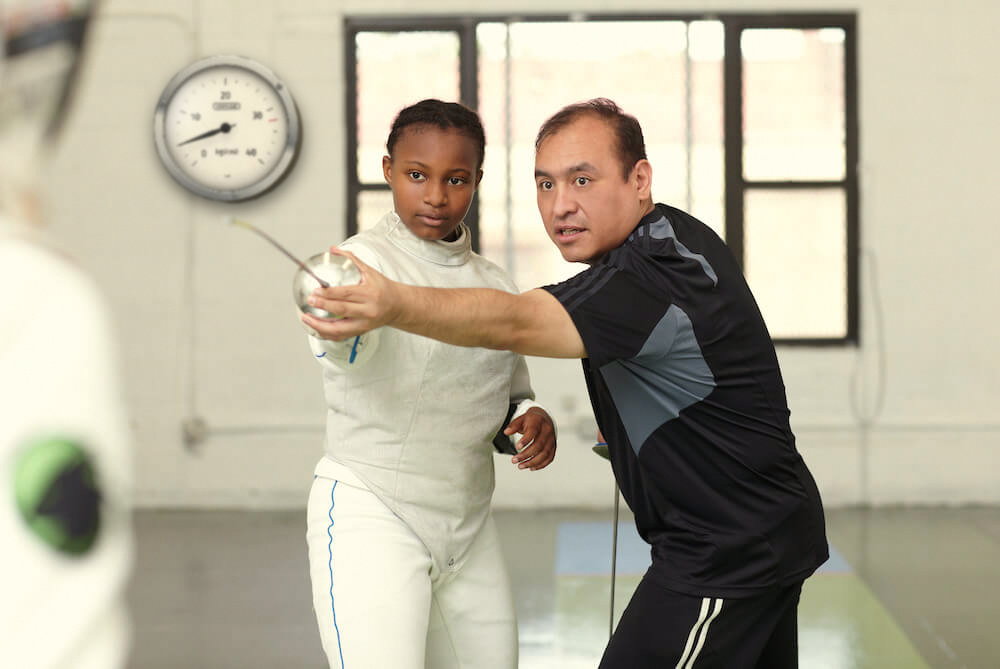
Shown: 4; kg/cm²
